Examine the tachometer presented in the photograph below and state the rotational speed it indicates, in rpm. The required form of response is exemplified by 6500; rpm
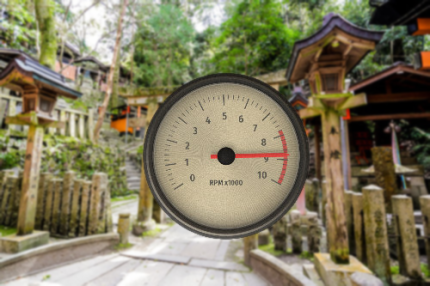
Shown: 8800; rpm
